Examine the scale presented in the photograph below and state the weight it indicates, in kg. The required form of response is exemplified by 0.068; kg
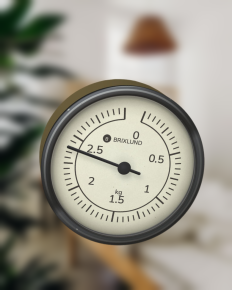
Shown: 2.4; kg
